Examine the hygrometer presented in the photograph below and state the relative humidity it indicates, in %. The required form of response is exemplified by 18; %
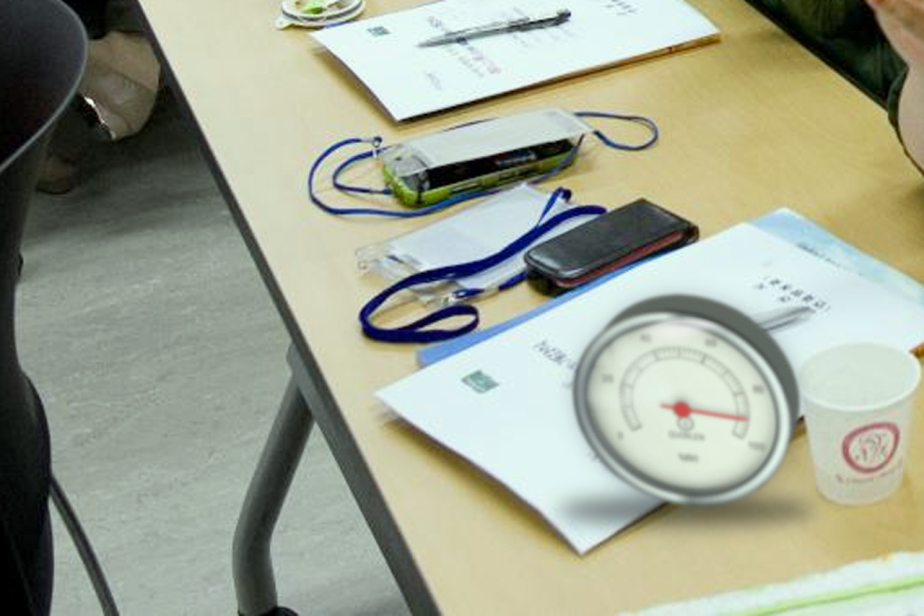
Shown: 90; %
